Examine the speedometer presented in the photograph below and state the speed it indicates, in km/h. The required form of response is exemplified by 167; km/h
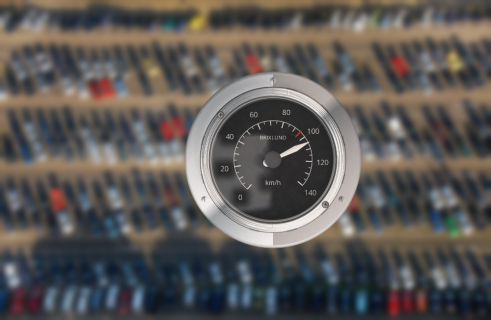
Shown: 105; km/h
